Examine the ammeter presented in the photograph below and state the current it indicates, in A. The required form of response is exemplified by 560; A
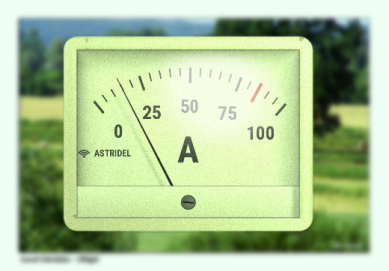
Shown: 15; A
